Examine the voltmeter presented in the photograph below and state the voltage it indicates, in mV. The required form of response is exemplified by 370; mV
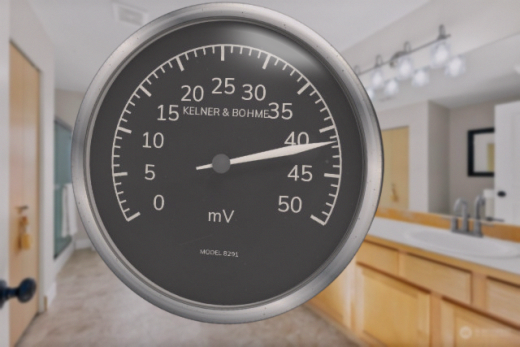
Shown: 41.5; mV
